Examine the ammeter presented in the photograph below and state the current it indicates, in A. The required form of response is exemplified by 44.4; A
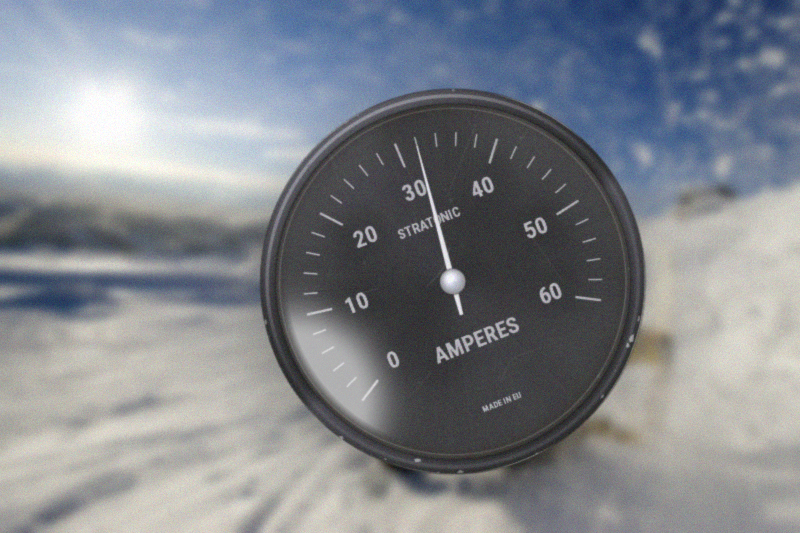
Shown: 32; A
